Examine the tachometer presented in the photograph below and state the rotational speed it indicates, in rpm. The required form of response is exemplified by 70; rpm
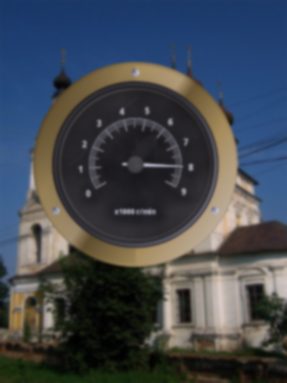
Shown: 8000; rpm
